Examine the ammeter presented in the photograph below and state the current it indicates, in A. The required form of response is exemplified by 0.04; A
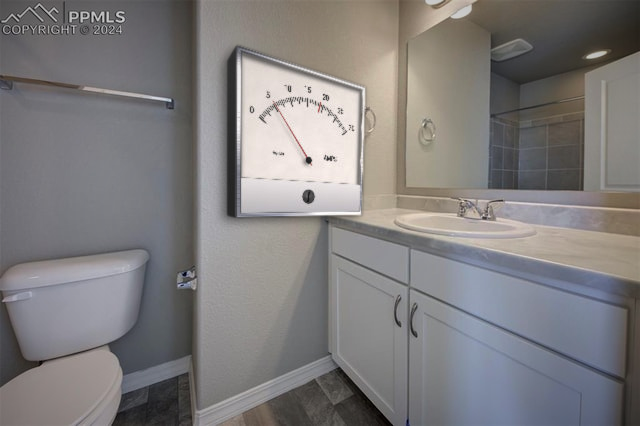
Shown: 5; A
